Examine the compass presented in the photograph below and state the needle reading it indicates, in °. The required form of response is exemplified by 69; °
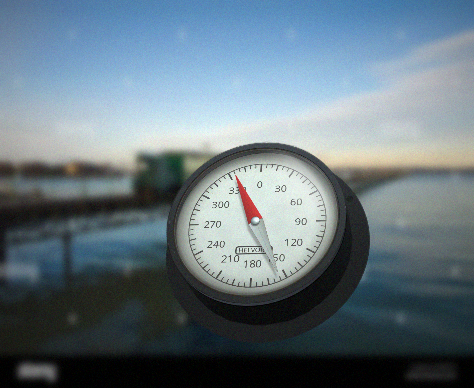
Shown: 335; °
